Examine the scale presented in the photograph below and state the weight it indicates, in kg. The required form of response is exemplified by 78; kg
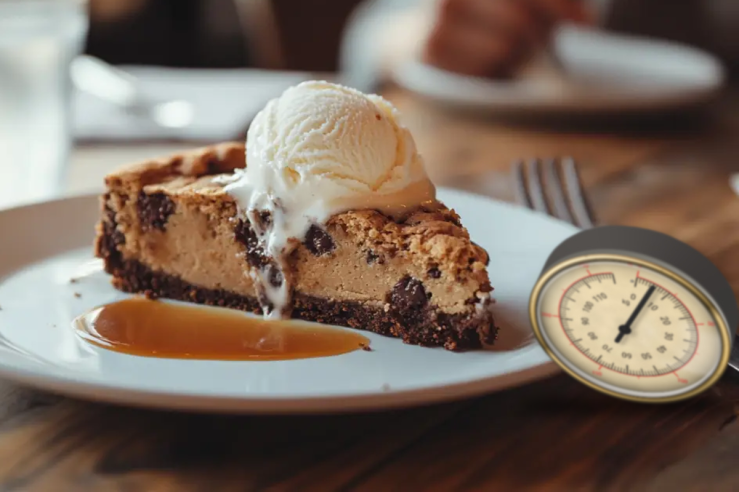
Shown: 5; kg
